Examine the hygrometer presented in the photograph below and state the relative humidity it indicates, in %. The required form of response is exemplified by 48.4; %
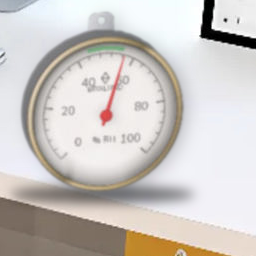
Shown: 56; %
